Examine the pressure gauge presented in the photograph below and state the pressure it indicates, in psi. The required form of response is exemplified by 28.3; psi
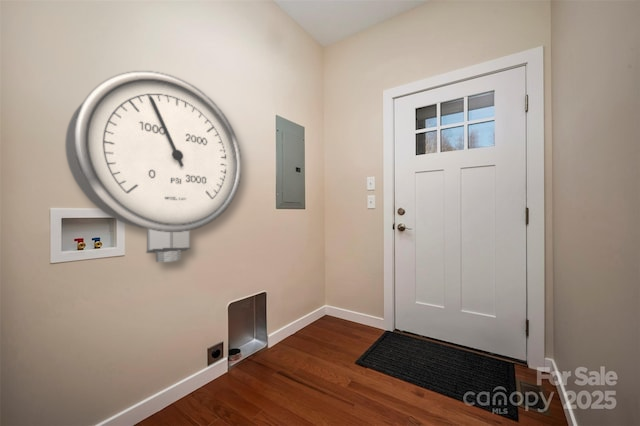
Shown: 1200; psi
